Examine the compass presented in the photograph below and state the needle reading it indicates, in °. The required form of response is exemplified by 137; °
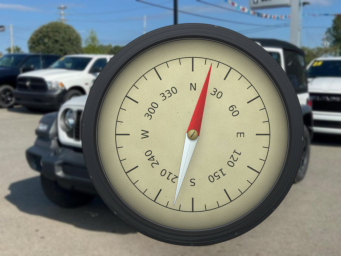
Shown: 15; °
